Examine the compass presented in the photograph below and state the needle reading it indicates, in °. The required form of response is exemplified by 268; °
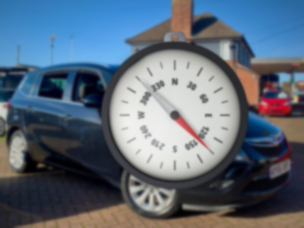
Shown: 135; °
